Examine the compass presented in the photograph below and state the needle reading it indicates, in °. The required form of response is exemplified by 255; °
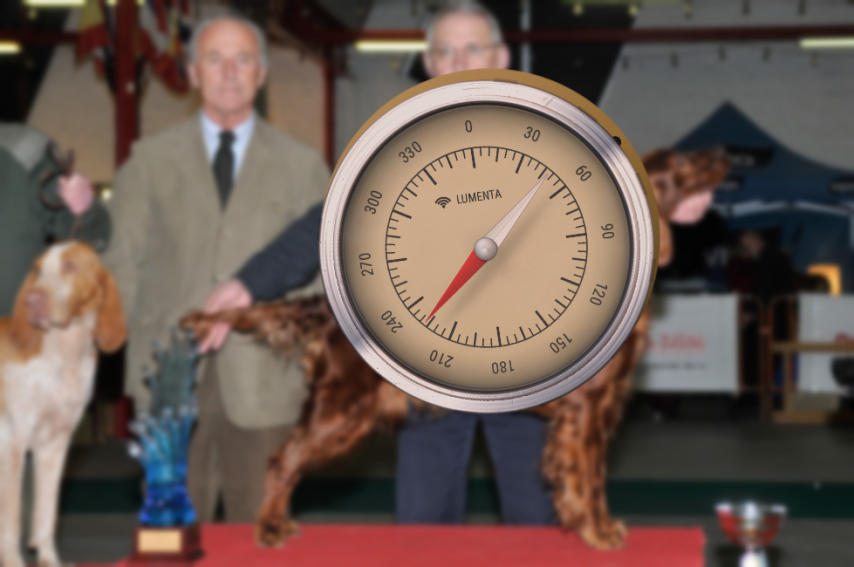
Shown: 227.5; °
